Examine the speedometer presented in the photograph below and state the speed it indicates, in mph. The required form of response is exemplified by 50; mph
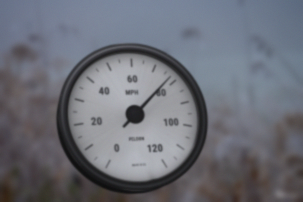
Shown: 77.5; mph
